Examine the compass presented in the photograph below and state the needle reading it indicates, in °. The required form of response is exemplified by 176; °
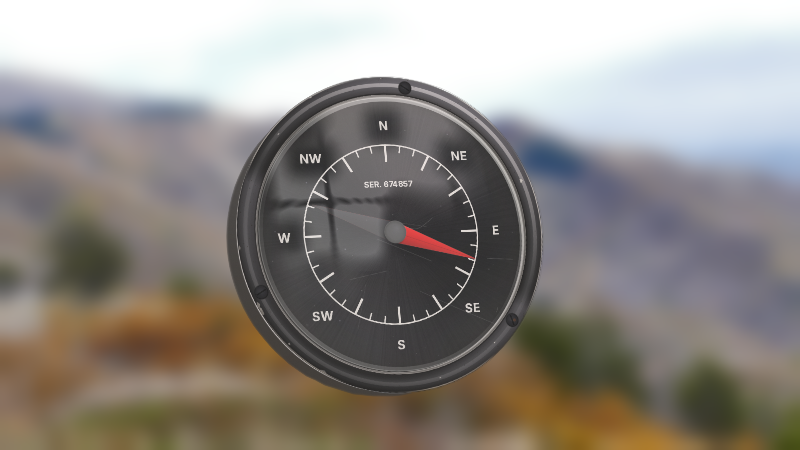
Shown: 110; °
